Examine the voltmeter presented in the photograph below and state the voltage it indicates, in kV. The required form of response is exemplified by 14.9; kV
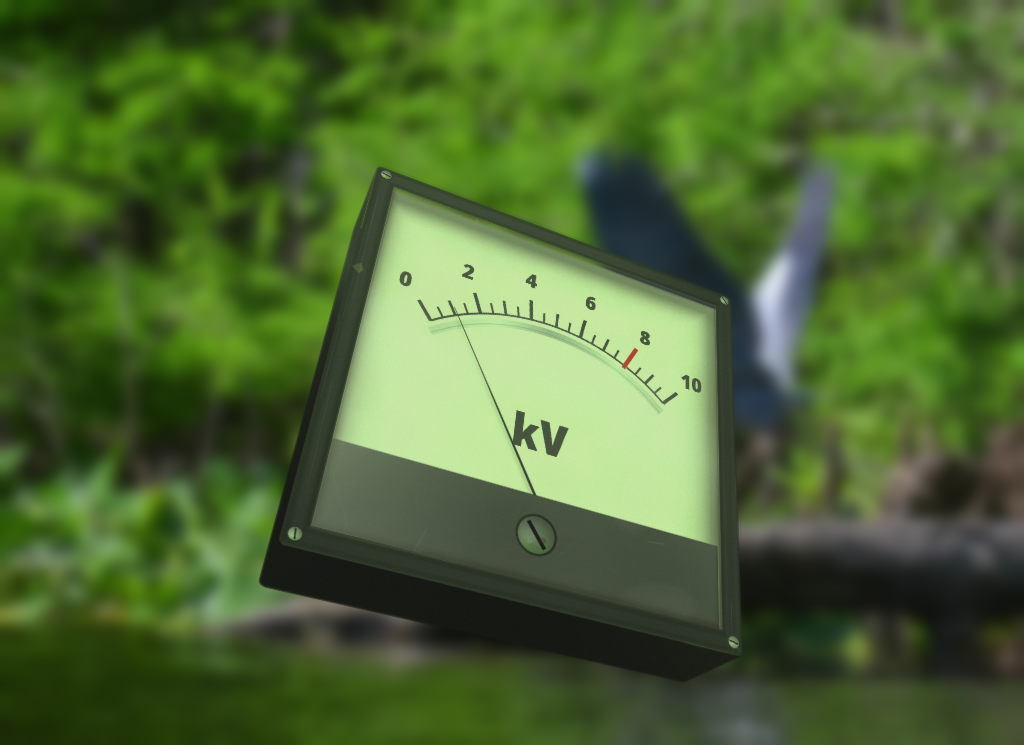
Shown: 1; kV
